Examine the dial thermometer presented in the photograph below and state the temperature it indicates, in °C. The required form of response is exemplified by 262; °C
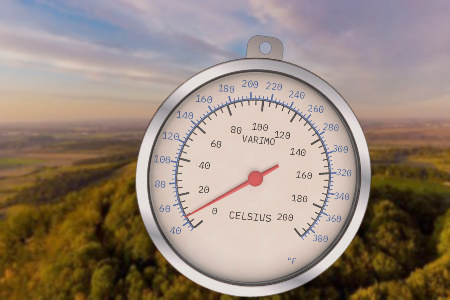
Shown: 8; °C
